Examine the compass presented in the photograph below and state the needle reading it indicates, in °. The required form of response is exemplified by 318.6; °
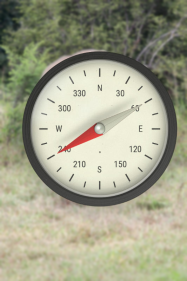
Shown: 240; °
